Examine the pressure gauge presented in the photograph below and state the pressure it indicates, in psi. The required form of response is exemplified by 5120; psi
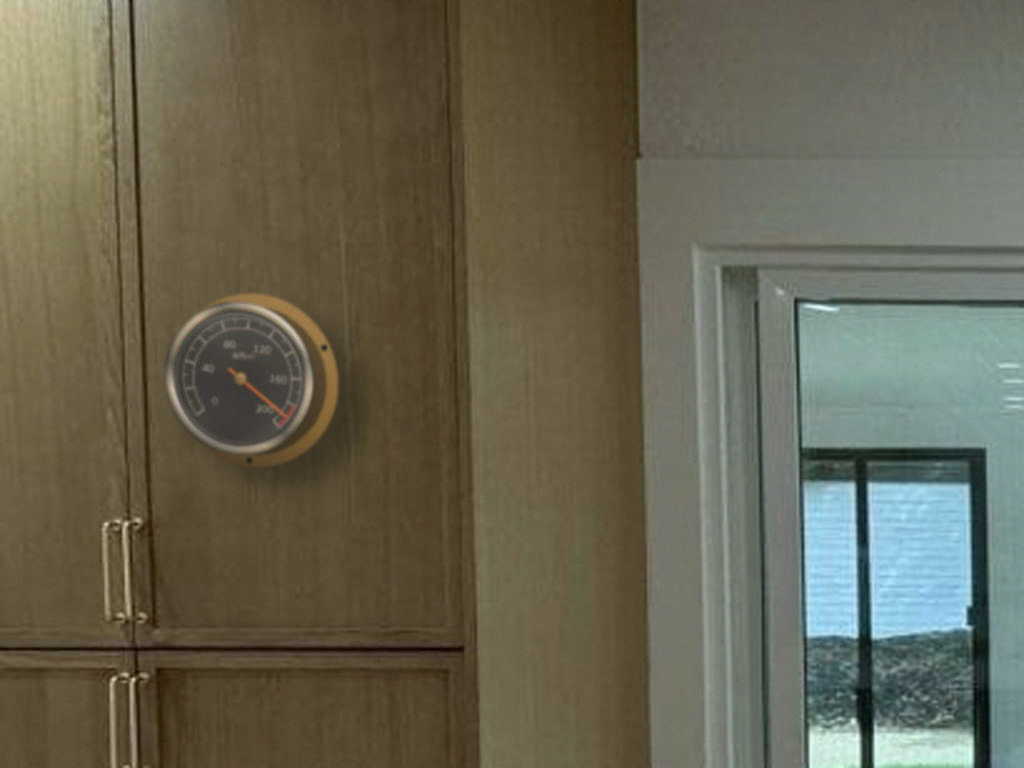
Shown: 190; psi
